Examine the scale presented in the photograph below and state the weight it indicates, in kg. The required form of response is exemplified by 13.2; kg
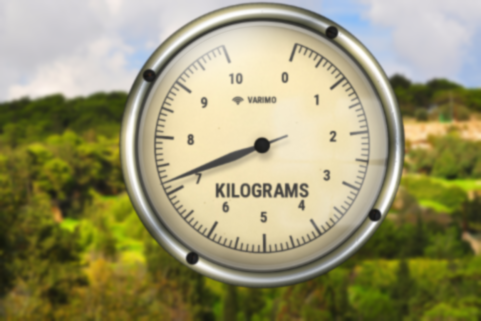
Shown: 7.2; kg
